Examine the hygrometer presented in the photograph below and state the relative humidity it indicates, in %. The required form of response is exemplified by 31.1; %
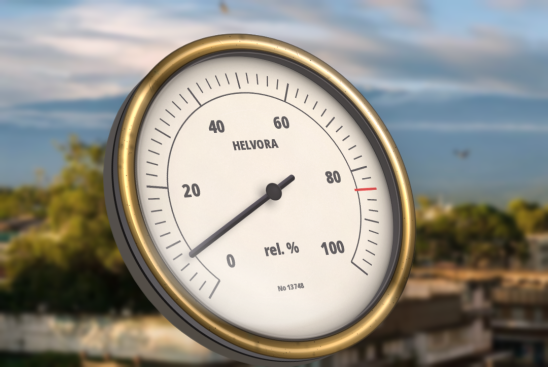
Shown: 7; %
